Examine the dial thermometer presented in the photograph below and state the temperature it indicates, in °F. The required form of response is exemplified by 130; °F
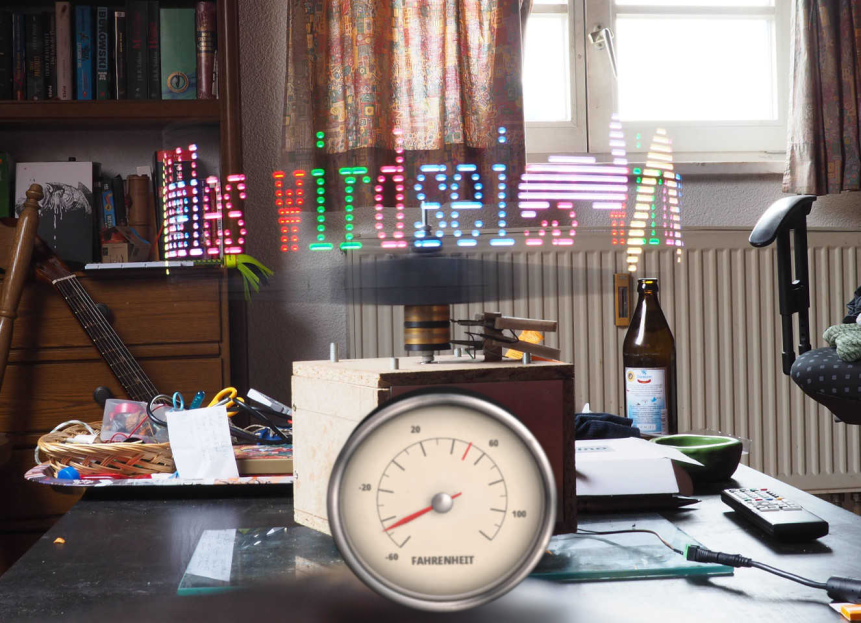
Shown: -45; °F
